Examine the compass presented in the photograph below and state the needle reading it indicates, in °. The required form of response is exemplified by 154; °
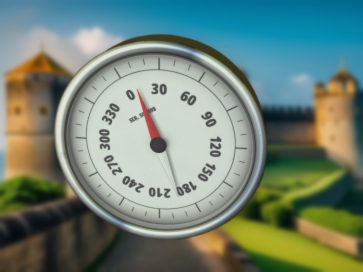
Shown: 10; °
